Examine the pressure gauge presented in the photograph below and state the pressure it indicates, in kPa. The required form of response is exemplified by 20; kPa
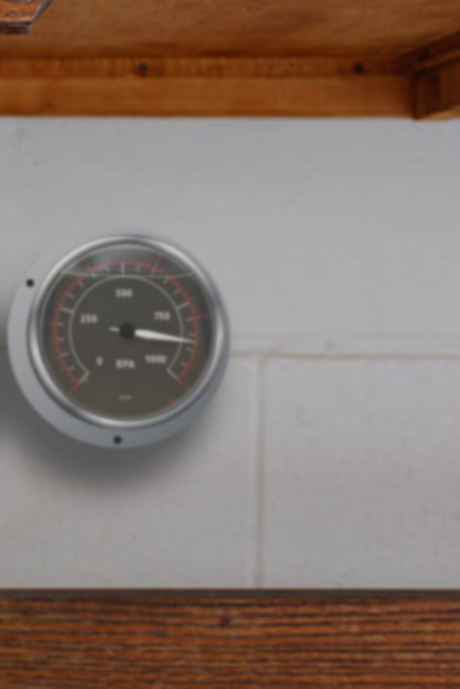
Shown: 875; kPa
